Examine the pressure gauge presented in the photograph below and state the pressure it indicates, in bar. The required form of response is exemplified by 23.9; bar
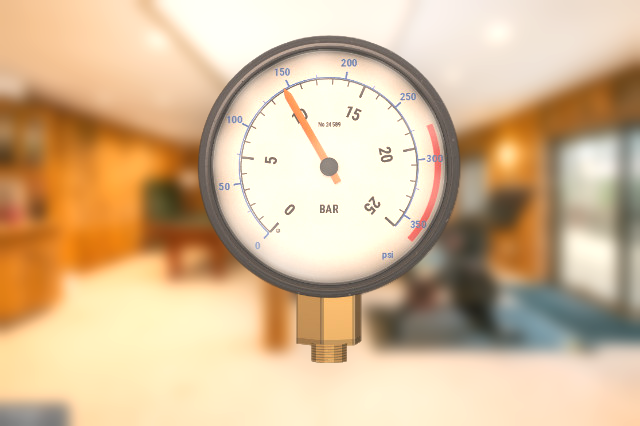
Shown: 10; bar
